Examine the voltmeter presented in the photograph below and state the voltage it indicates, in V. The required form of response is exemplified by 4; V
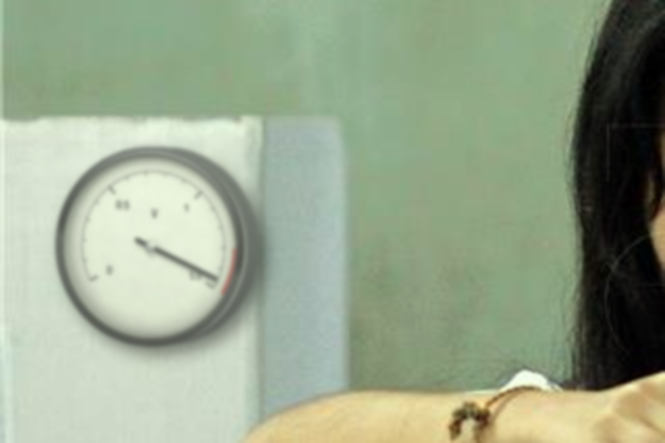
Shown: 1.45; V
